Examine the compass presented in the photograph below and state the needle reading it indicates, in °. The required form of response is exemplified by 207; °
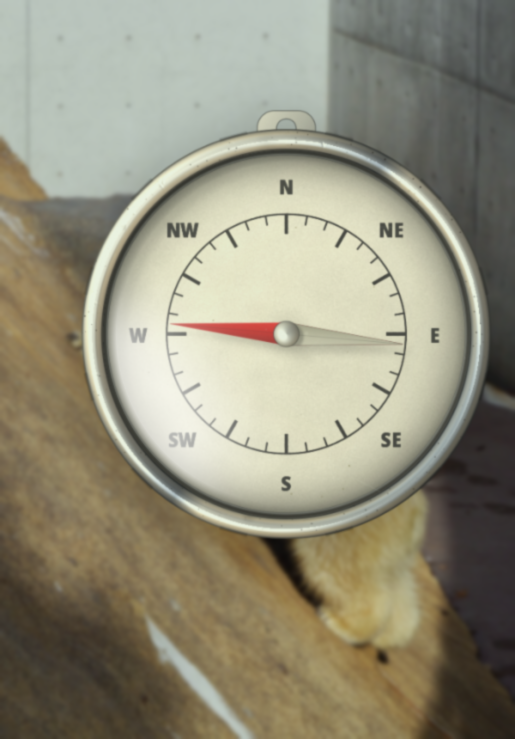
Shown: 275; °
